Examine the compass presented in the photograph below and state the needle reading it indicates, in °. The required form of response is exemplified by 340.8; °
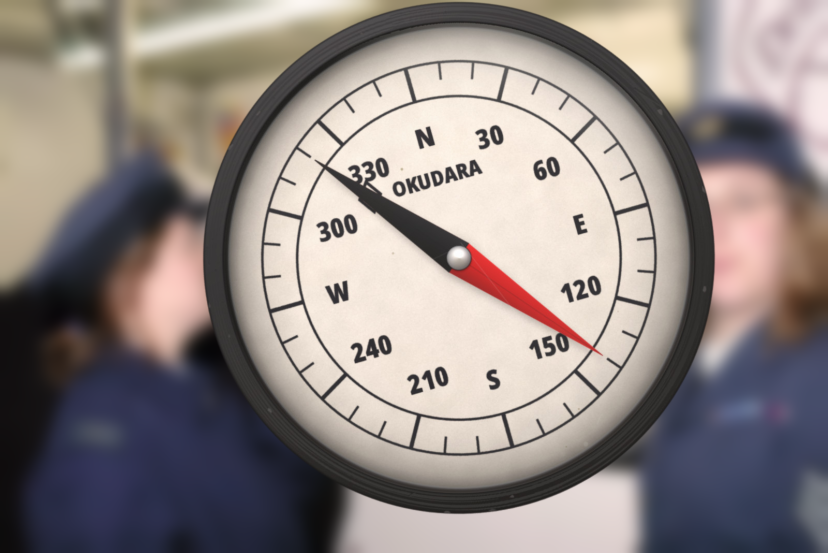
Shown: 140; °
